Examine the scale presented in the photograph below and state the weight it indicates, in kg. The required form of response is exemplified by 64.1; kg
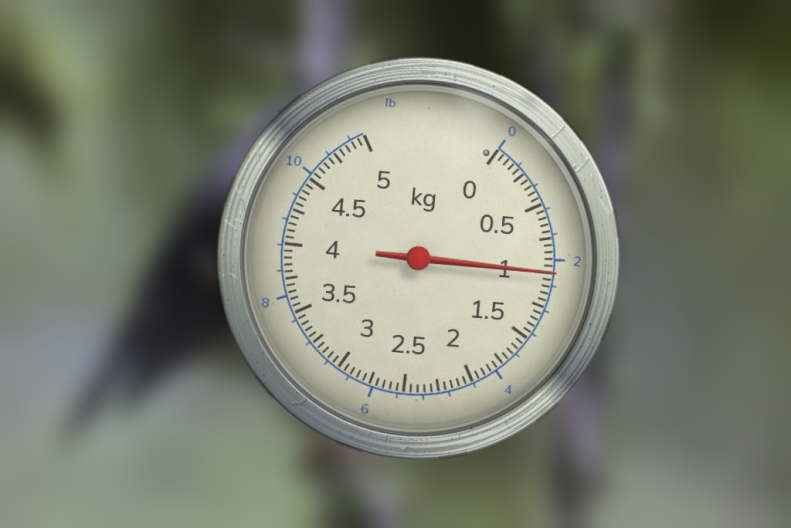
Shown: 1; kg
